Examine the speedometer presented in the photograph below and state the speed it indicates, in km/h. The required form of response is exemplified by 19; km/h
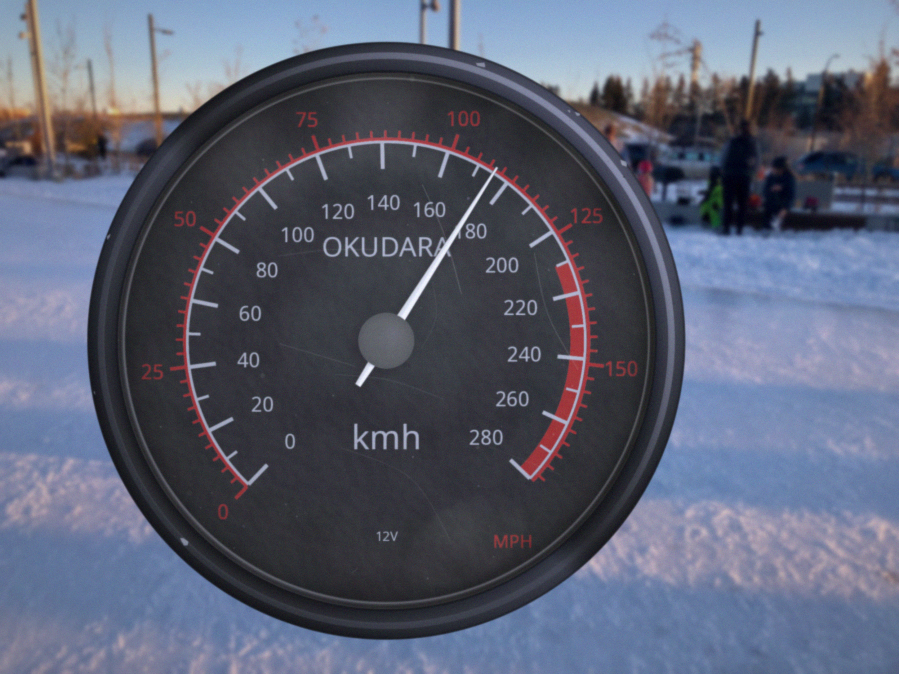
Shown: 175; km/h
